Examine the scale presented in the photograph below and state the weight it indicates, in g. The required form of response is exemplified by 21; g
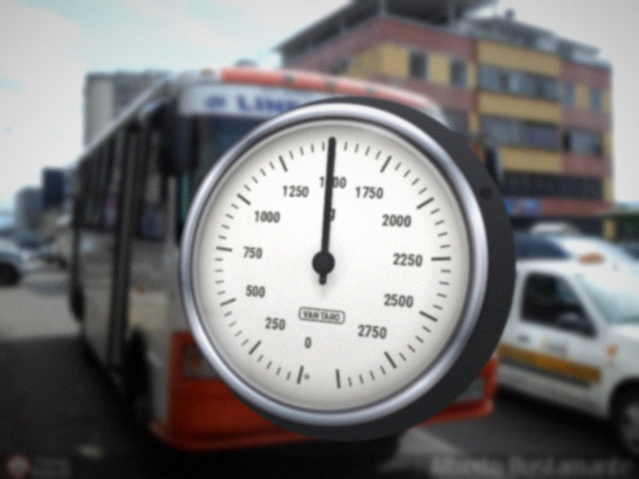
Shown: 1500; g
